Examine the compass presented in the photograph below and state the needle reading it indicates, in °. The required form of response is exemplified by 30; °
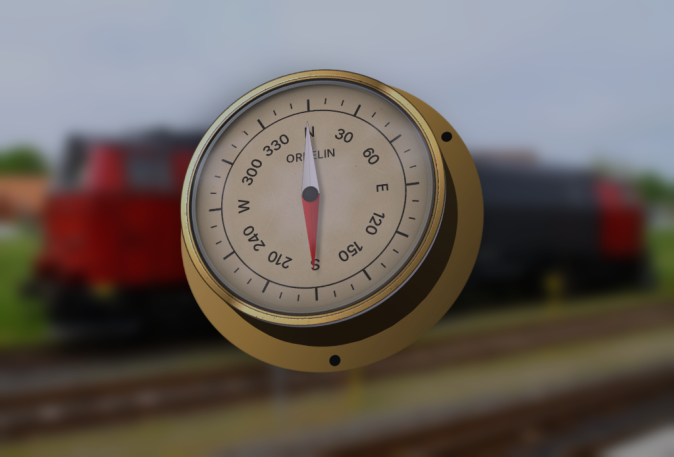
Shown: 180; °
